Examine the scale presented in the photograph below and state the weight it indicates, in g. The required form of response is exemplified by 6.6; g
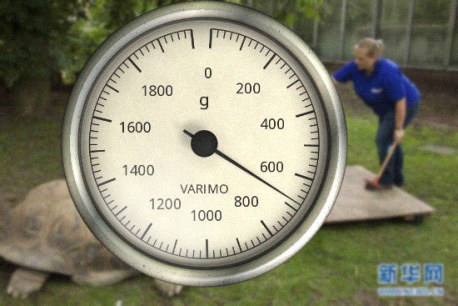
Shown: 680; g
